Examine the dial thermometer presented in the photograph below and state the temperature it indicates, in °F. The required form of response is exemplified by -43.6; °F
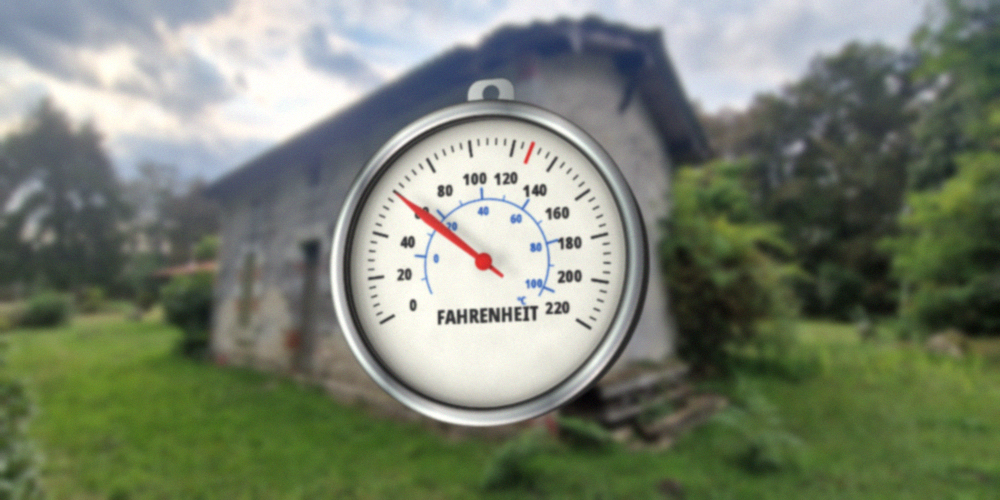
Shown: 60; °F
